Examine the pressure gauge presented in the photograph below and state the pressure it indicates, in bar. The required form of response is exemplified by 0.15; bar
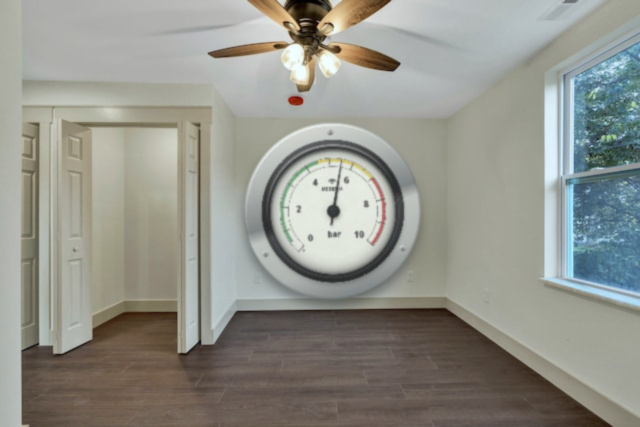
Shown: 5.5; bar
